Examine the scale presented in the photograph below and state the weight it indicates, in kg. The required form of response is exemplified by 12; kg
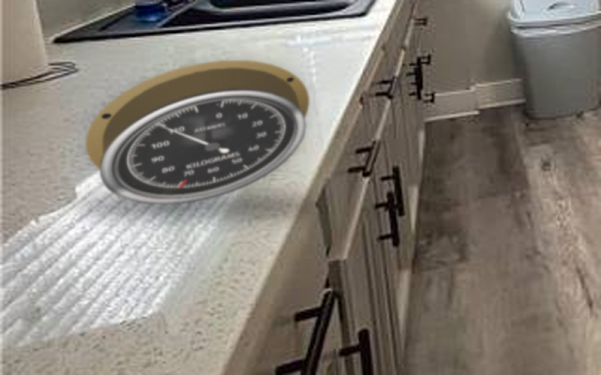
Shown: 110; kg
